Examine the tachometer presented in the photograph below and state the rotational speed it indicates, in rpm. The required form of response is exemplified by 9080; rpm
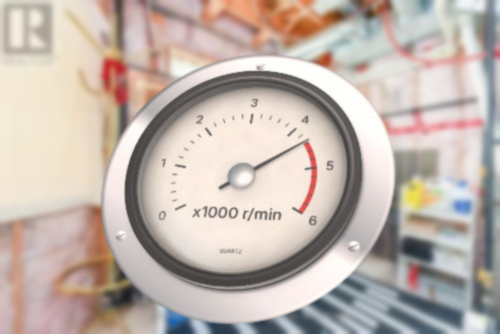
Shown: 4400; rpm
